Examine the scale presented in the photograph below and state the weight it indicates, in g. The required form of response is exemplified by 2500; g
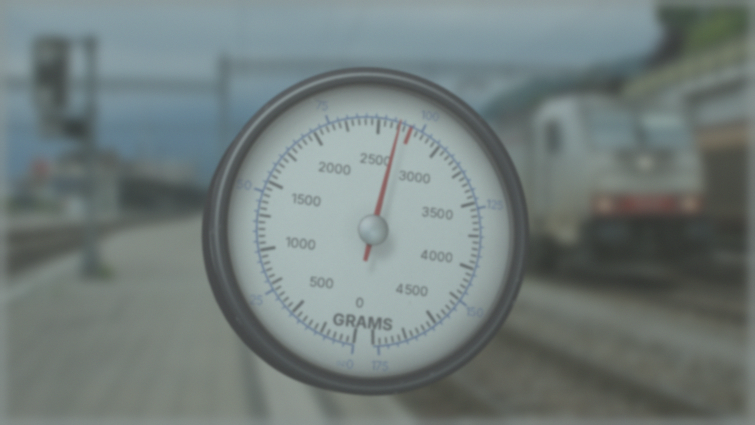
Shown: 2650; g
